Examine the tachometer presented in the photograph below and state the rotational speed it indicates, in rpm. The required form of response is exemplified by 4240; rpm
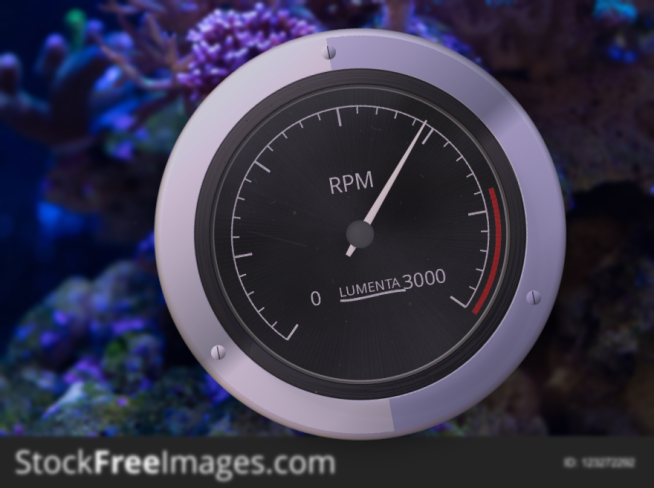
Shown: 1950; rpm
